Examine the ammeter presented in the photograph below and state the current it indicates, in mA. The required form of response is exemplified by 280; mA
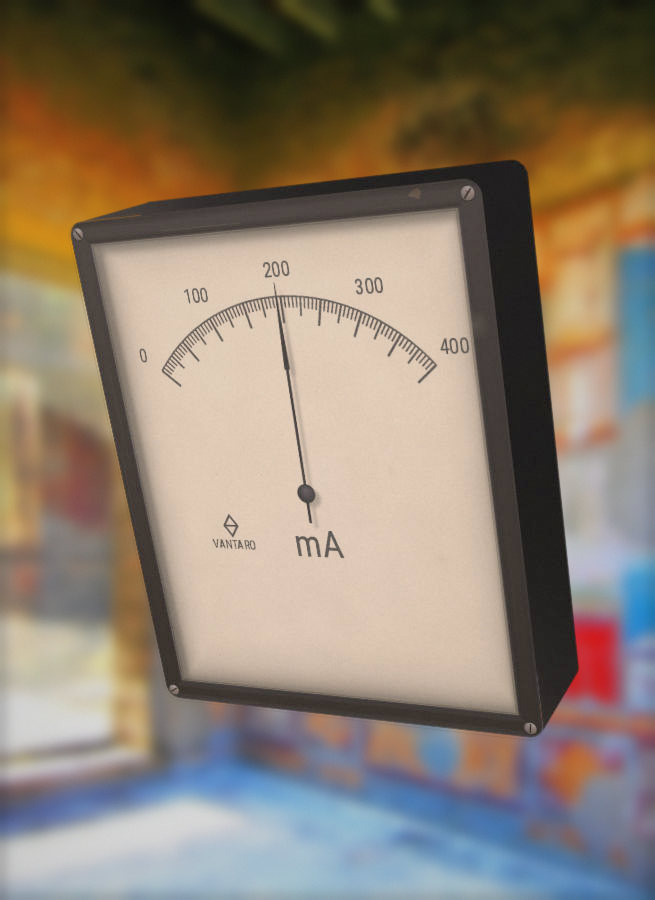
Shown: 200; mA
